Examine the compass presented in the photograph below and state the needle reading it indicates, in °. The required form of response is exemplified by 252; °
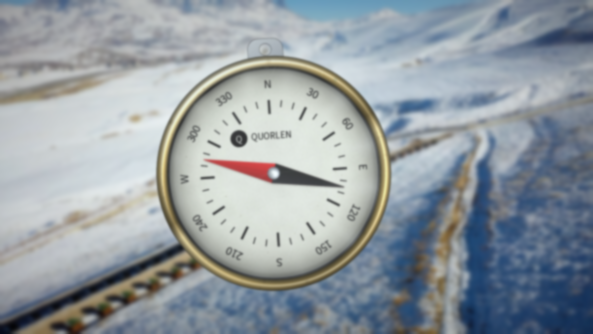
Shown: 285; °
